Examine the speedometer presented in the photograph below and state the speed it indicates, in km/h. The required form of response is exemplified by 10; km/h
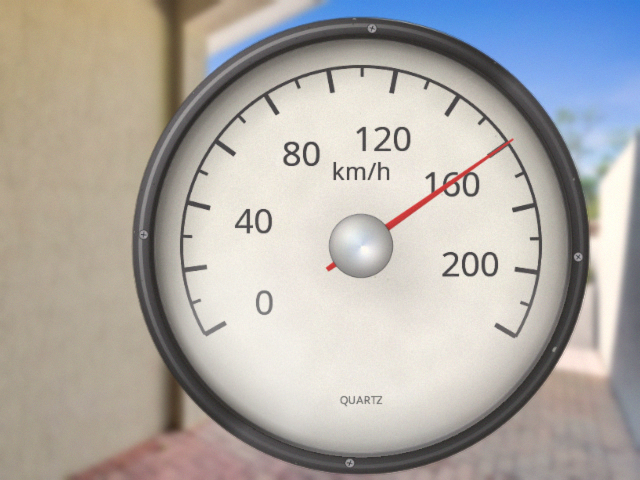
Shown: 160; km/h
